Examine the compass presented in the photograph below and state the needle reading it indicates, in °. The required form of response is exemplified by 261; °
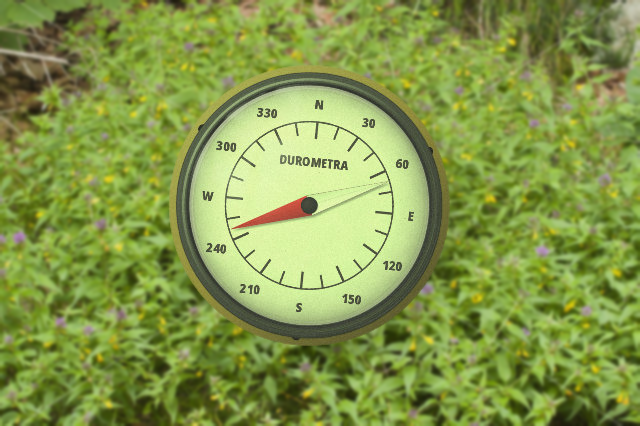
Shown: 247.5; °
